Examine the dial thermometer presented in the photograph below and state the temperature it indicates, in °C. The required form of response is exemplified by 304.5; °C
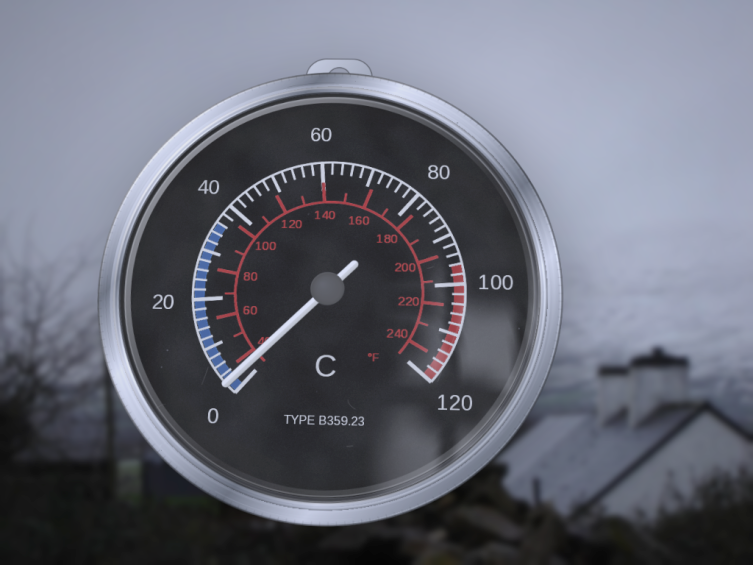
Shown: 2; °C
